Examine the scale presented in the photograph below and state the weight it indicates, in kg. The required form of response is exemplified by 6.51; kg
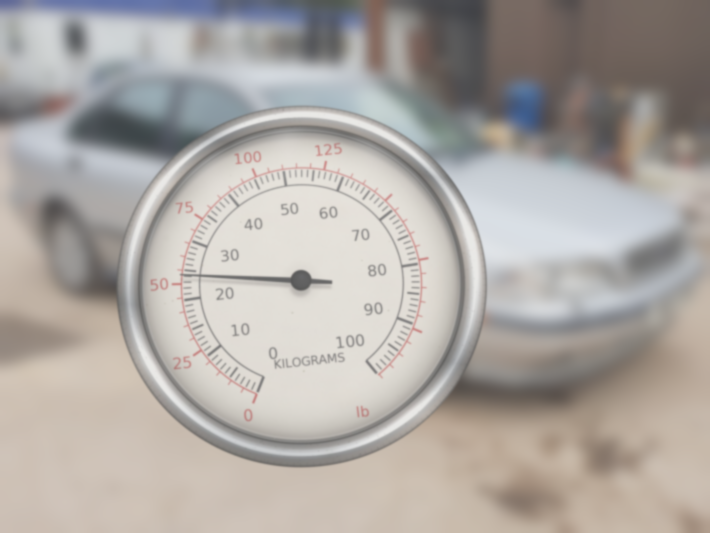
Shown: 24; kg
